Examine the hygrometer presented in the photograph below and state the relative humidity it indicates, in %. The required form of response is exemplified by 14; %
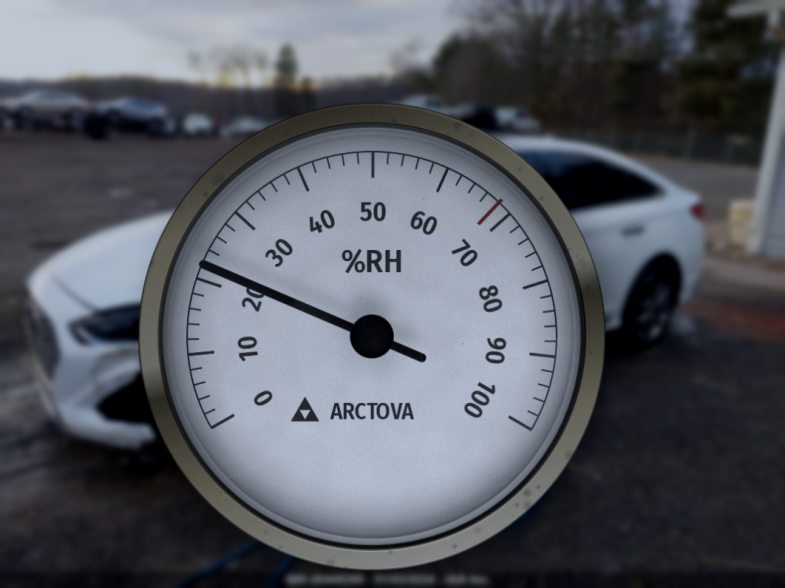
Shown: 22; %
